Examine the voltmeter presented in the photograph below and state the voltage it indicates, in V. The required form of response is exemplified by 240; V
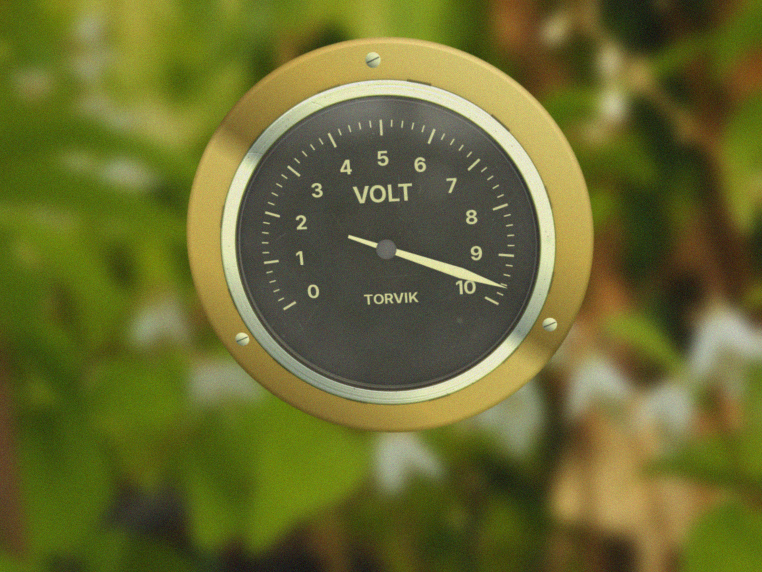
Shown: 9.6; V
